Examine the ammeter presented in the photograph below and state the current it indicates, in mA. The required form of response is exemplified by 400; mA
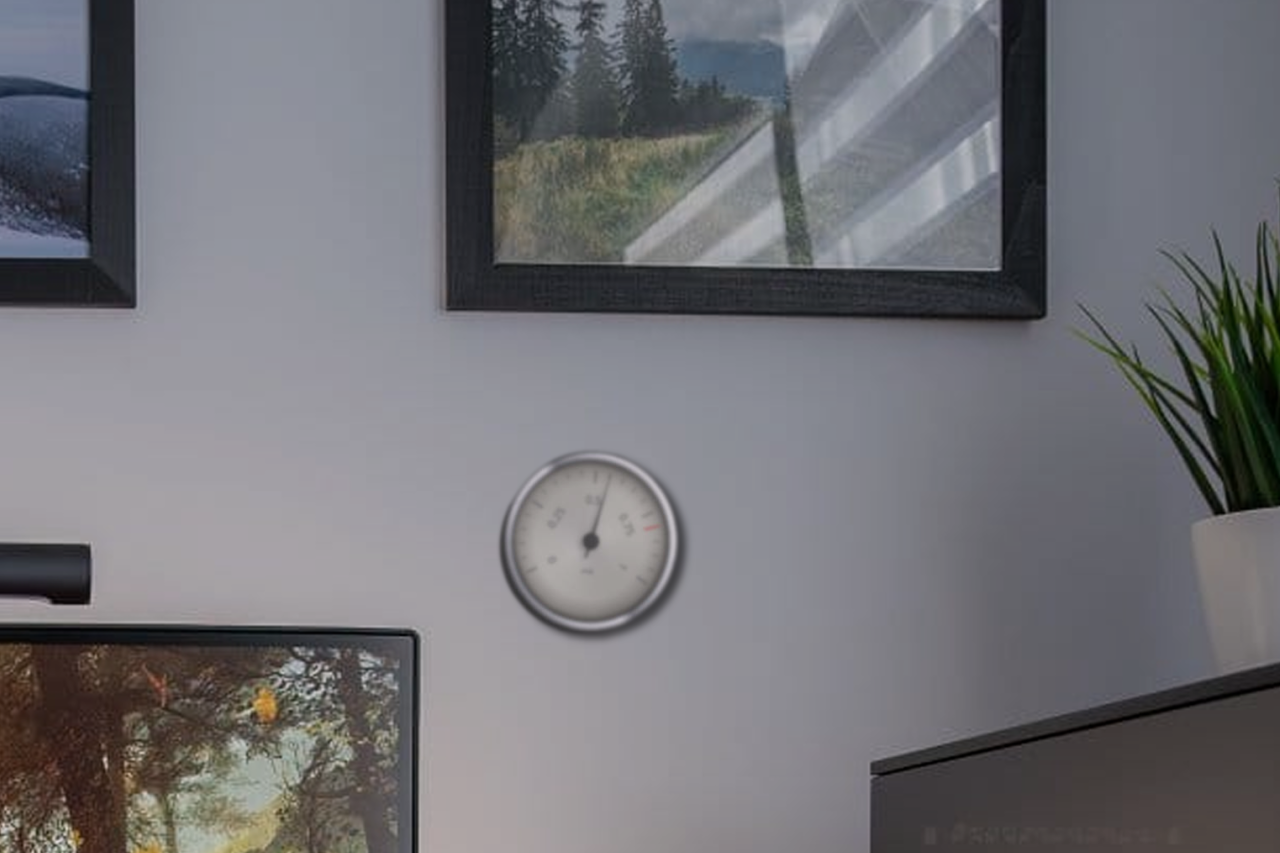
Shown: 0.55; mA
